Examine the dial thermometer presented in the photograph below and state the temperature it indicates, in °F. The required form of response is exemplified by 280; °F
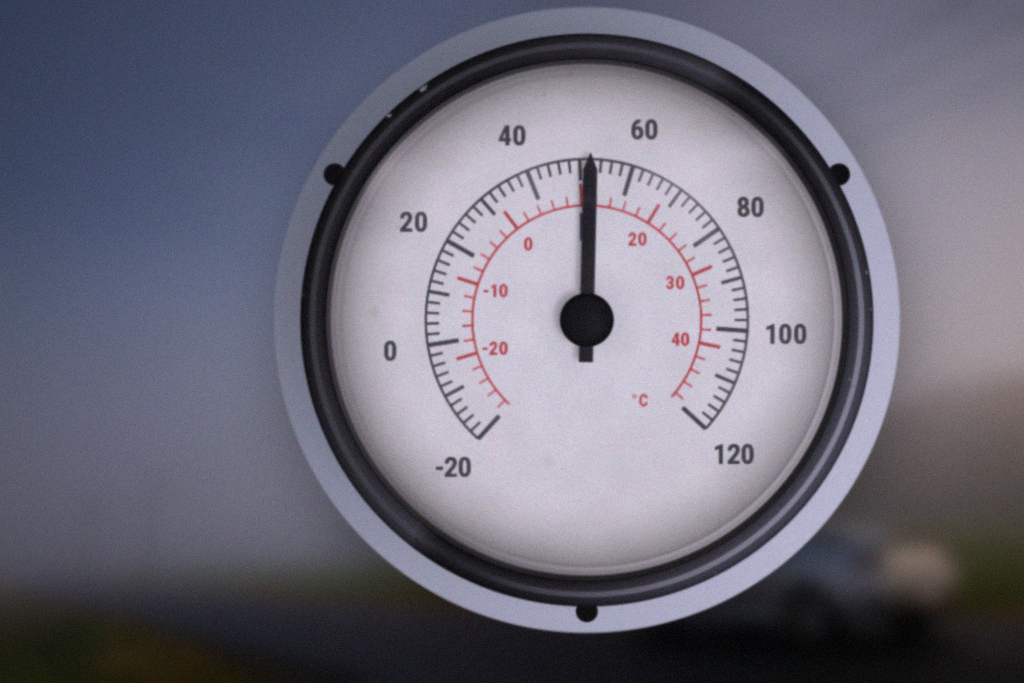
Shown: 52; °F
